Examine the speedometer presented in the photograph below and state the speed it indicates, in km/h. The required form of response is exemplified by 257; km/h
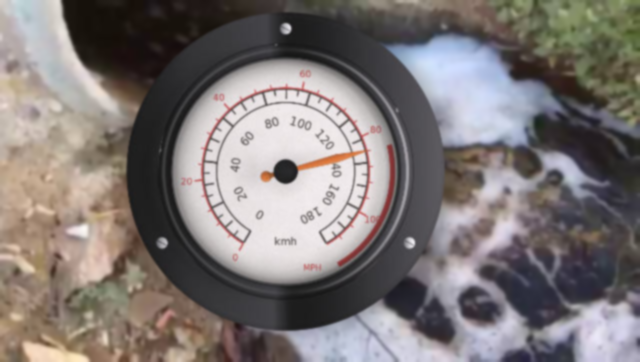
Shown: 135; km/h
